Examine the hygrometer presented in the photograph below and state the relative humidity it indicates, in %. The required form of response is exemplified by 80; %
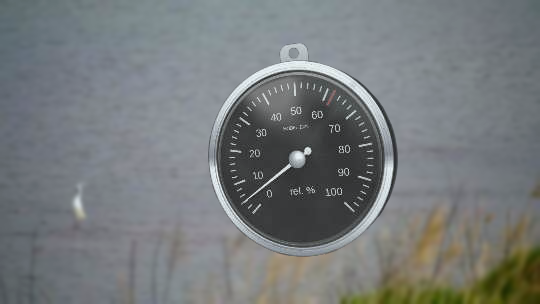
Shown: 4; %
